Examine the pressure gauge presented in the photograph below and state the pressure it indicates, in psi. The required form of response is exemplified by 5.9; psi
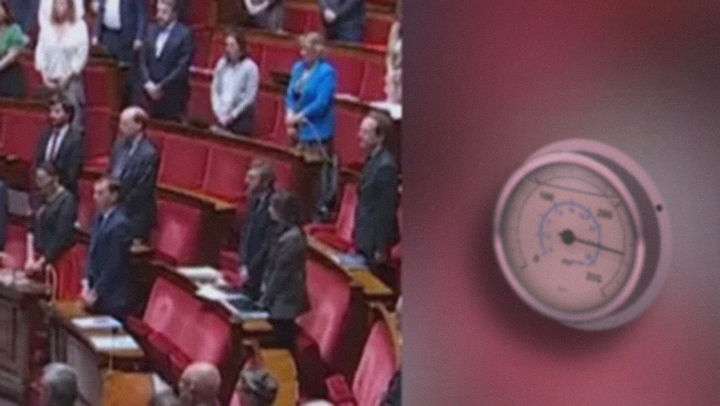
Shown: 250; psi
